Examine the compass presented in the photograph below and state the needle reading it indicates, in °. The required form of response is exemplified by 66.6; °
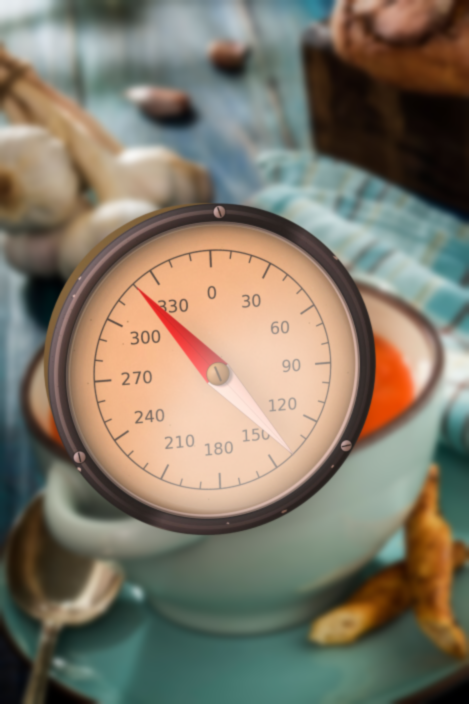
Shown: 320; °
